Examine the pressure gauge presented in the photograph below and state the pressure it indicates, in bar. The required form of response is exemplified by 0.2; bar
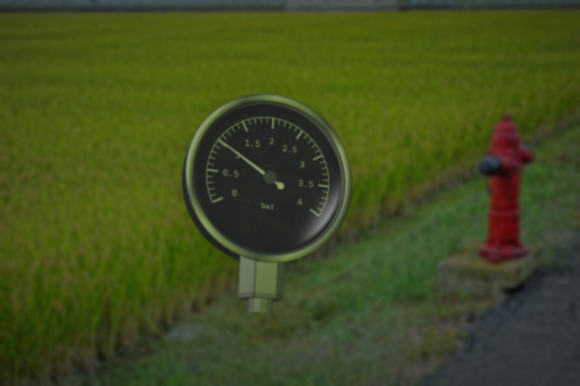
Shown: 1; bar
